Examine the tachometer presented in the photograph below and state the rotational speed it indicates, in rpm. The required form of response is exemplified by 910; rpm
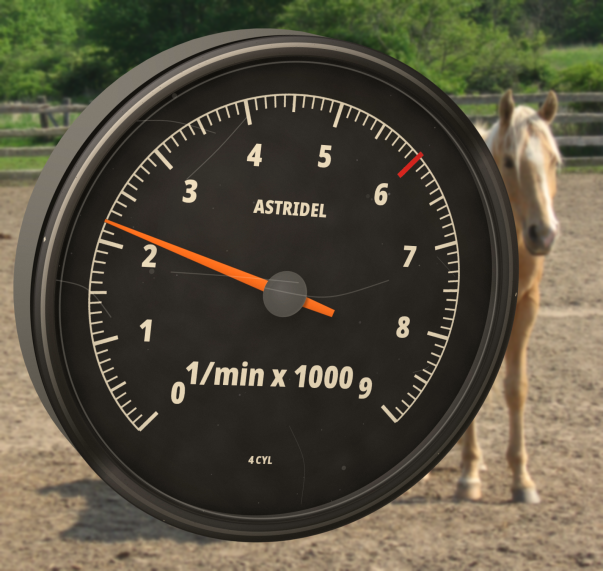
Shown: 2200; rpm
